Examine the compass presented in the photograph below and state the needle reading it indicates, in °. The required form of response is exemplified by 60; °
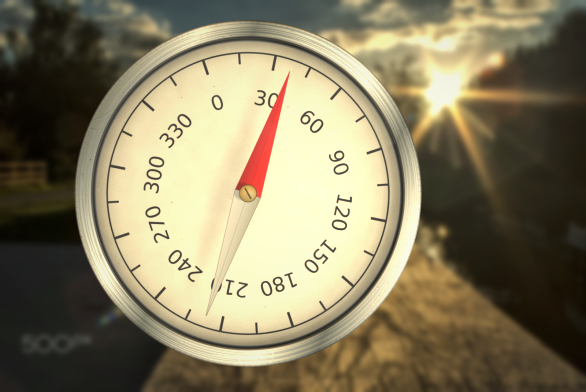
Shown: 37.5; °
